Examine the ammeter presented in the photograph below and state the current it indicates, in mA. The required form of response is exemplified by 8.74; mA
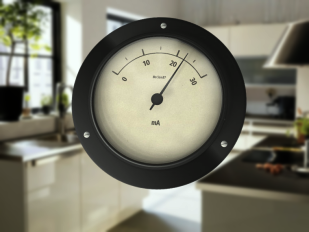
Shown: 22.5; mA
